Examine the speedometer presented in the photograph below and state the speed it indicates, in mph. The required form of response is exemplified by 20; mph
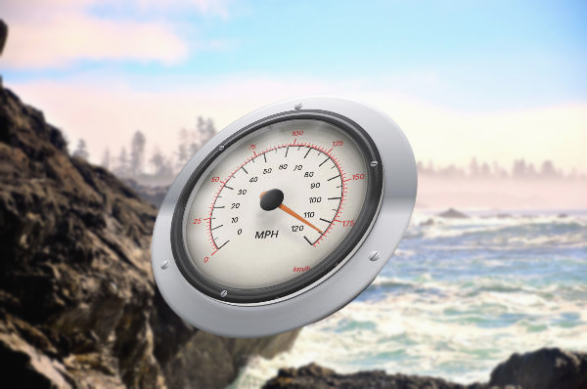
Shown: 115; mph
